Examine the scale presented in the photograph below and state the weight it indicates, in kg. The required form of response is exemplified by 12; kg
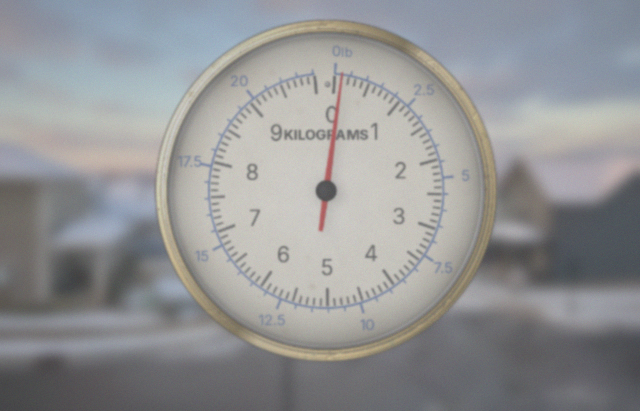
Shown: 0.1; kg
